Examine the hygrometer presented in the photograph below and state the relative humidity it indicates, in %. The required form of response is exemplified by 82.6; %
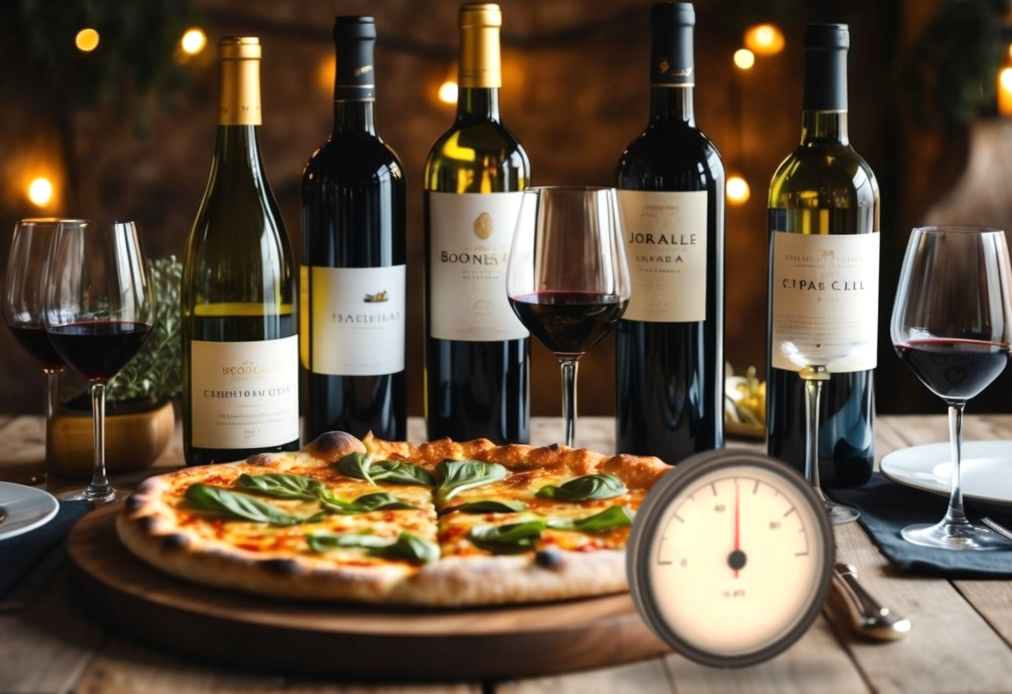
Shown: 50; %
